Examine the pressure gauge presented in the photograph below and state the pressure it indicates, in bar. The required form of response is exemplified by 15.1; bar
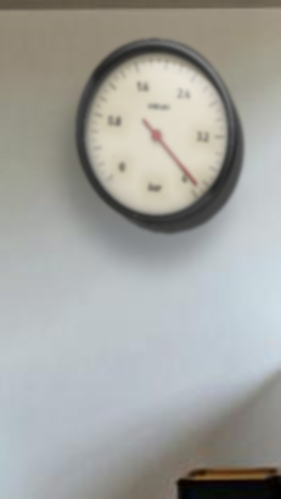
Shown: 3.9; bar
